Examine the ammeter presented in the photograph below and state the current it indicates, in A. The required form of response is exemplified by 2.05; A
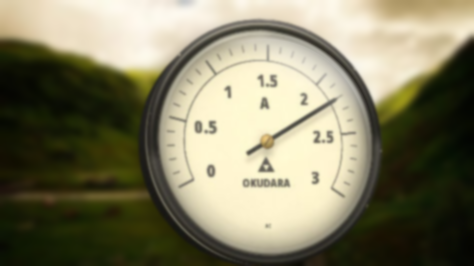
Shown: 2.2; A
